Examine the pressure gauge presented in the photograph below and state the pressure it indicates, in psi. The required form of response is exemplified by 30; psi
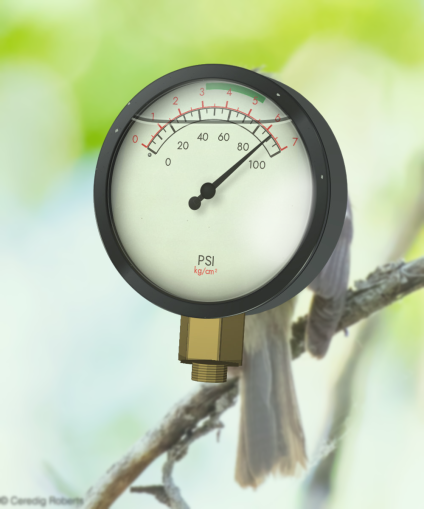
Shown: 90; psi
